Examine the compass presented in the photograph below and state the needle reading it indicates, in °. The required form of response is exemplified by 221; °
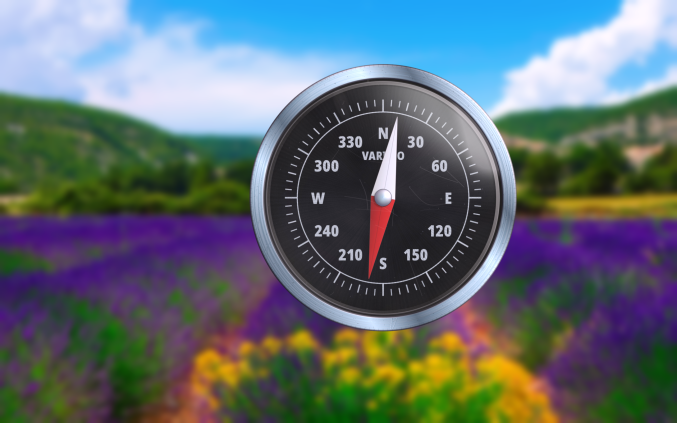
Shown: 190; °
